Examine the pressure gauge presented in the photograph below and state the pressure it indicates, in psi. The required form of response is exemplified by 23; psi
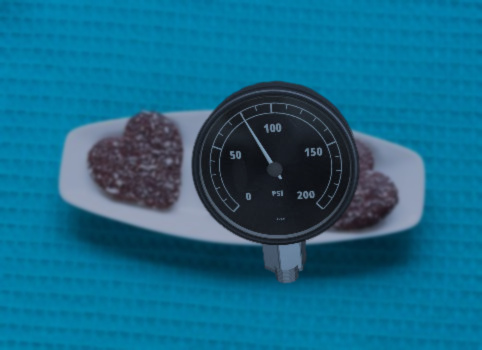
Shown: 80; psi
